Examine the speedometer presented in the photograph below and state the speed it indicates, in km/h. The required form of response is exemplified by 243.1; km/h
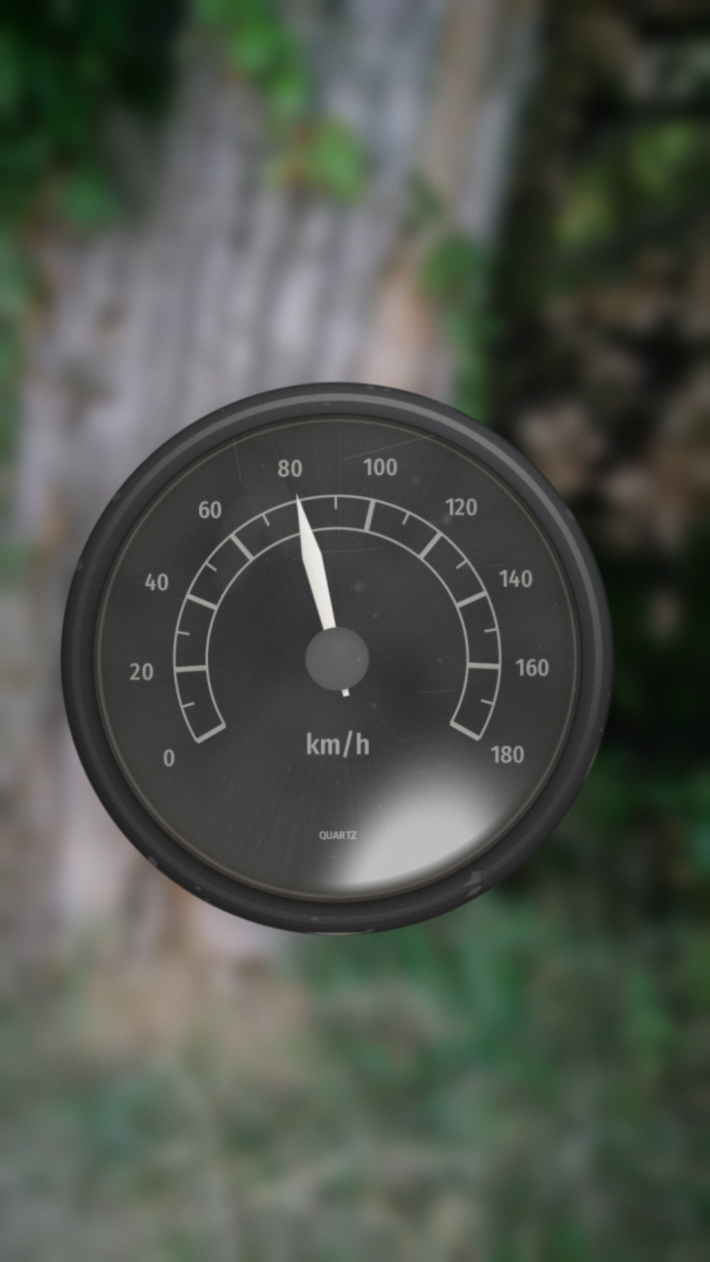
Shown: 80; km/h
